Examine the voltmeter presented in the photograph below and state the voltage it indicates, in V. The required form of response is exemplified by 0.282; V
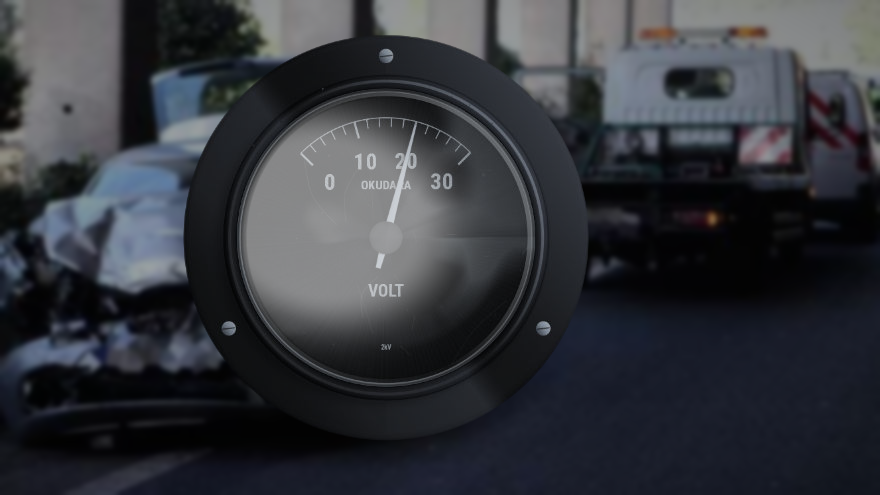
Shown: 20; V
